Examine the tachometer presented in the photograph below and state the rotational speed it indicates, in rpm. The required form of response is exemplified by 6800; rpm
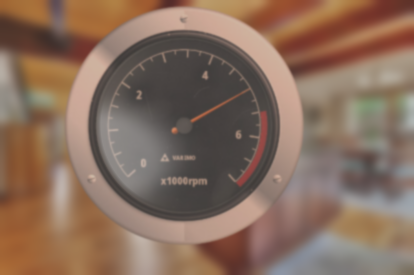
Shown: 5000; rpm
